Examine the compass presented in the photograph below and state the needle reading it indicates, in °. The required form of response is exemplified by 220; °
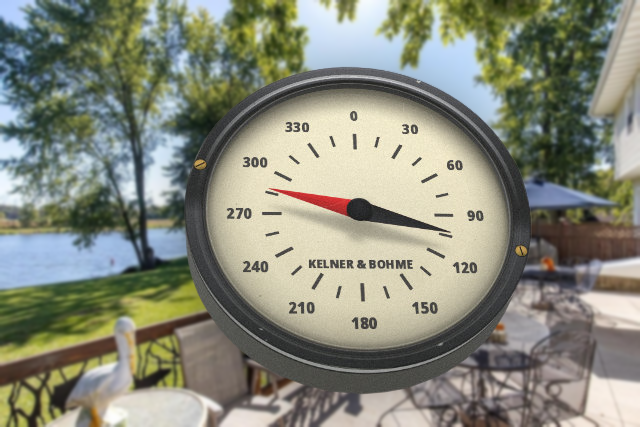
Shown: 285; °
